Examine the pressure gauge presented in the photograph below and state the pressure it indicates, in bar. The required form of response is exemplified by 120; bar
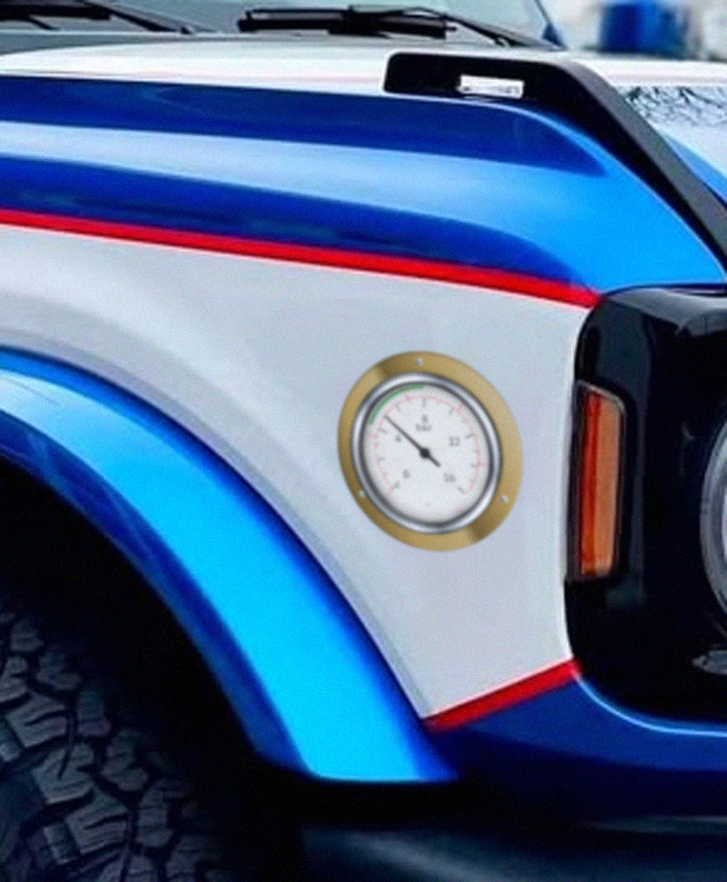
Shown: 5; bar
